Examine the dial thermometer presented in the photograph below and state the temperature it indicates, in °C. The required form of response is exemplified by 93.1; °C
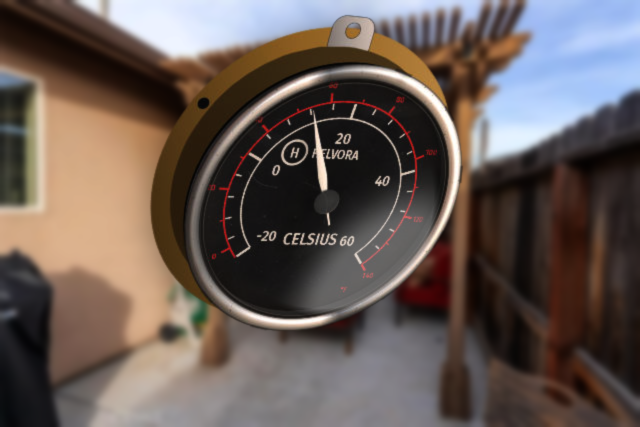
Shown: 12; °C
